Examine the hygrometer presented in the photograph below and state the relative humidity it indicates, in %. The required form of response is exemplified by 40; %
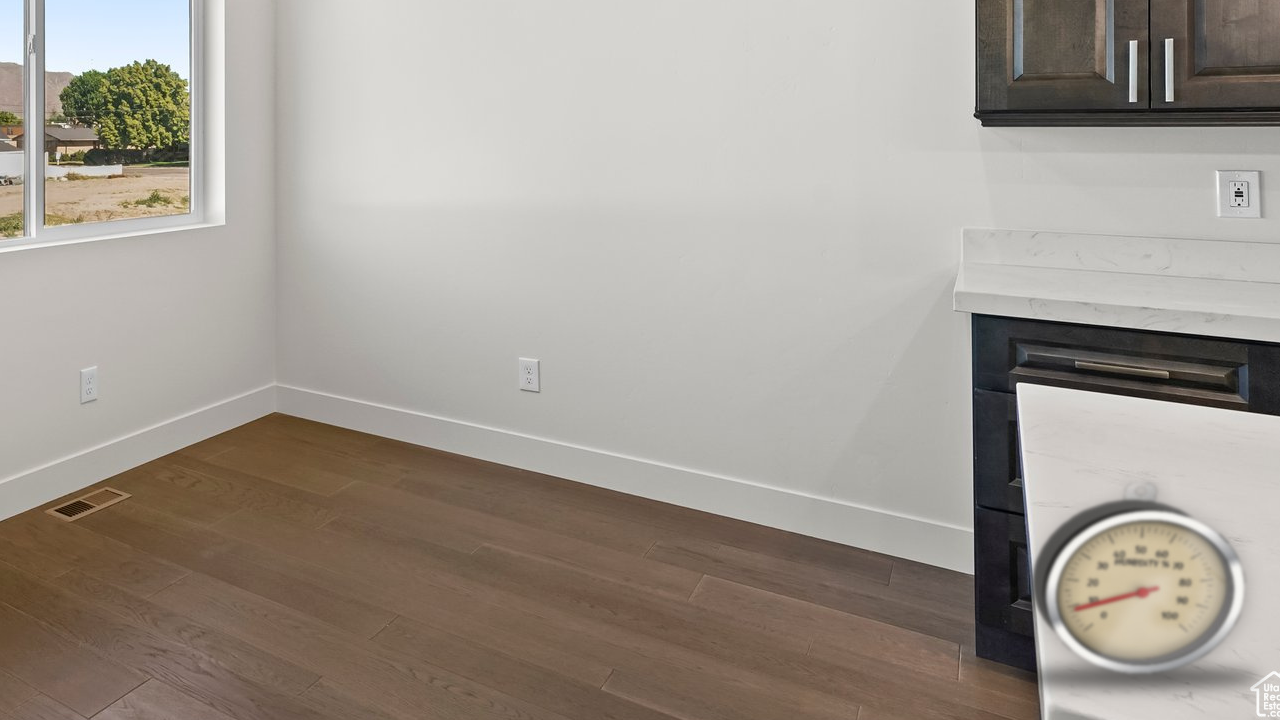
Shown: 10; %
